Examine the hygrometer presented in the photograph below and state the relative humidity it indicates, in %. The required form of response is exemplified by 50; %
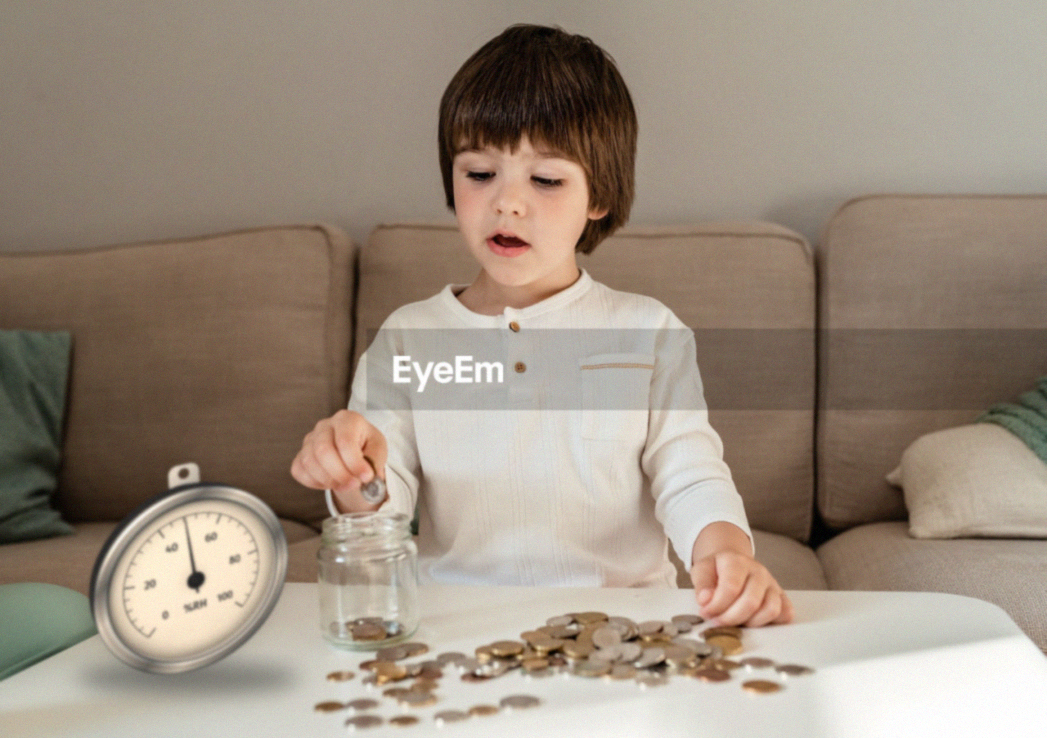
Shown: 48; %
